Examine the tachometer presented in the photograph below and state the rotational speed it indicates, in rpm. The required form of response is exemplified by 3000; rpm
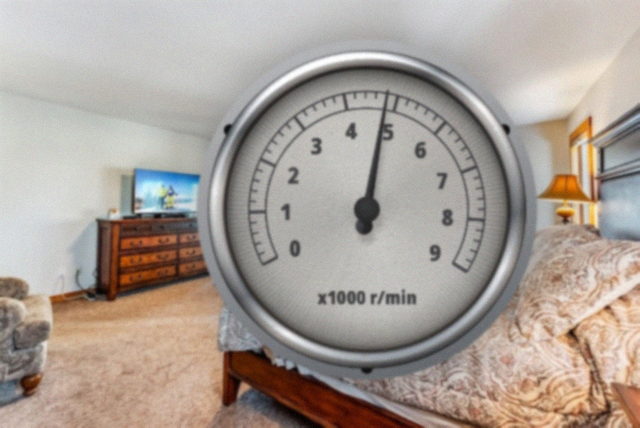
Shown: 4800; rpm
